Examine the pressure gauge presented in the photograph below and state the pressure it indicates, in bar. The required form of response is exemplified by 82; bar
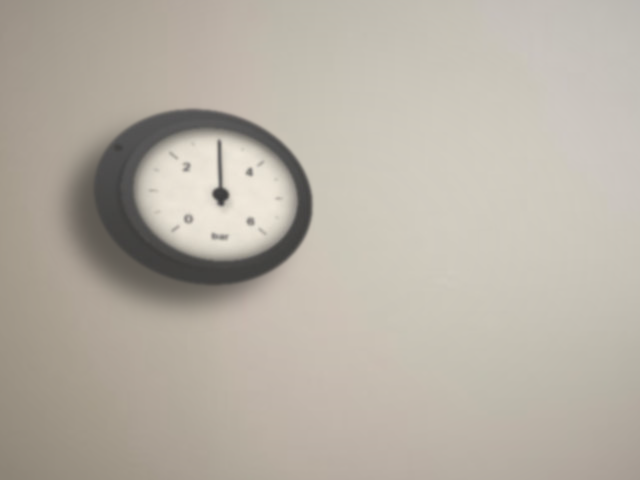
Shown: 3; bar
